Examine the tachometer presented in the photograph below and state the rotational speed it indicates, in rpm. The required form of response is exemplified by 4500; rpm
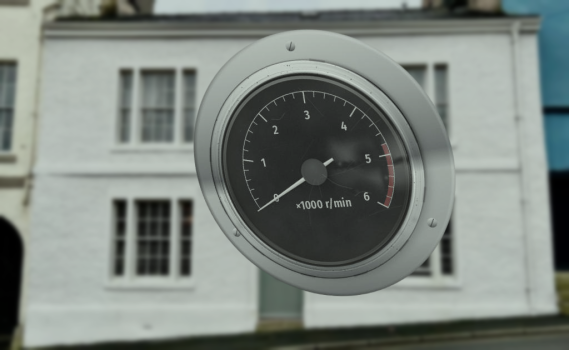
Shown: 0; rpm
